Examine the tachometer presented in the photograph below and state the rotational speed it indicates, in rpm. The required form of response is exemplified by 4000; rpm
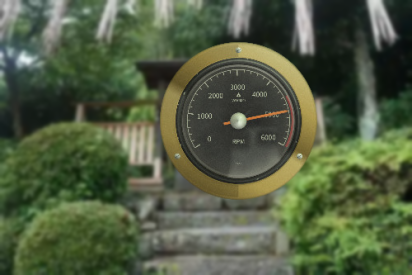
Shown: 5000; rpm
